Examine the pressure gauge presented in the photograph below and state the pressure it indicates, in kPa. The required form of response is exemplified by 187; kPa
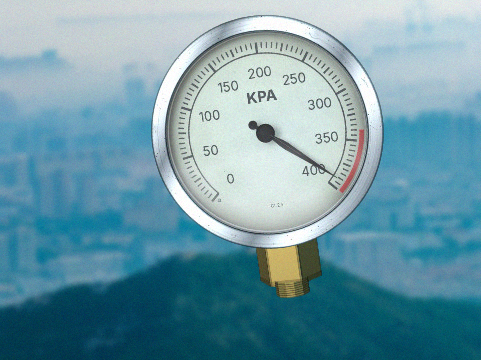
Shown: 390; kPa
